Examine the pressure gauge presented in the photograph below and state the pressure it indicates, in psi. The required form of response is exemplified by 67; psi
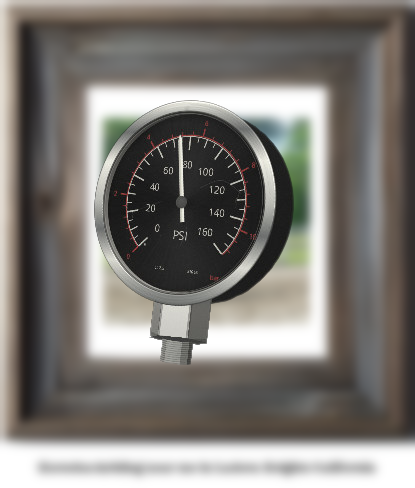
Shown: 75; psi
